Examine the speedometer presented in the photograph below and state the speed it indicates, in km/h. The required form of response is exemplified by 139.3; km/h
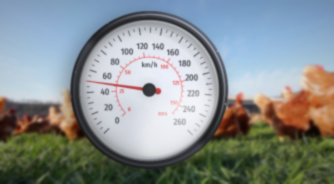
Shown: 50; km/h
